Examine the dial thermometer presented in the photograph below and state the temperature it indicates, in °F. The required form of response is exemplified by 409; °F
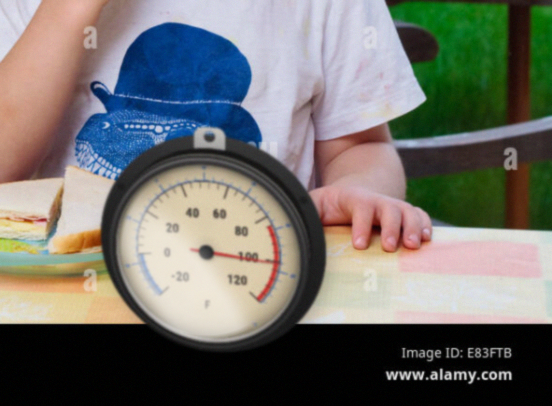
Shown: 100; °F
